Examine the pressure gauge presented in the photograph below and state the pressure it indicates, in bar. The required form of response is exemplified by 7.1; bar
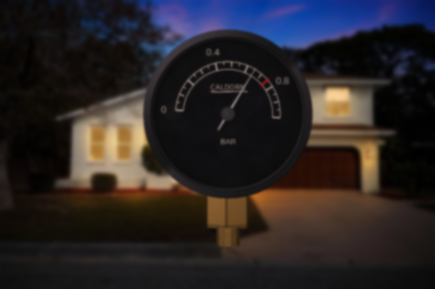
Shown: 0.65; bar
